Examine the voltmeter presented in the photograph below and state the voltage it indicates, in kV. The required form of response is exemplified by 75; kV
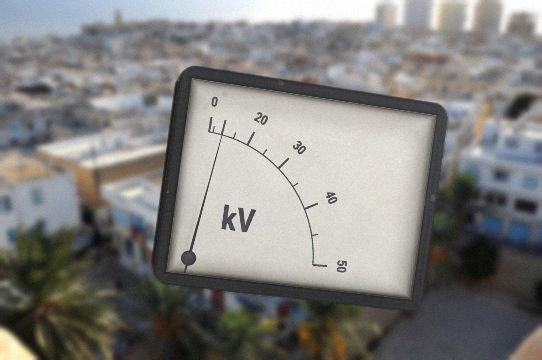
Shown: 10; kV
